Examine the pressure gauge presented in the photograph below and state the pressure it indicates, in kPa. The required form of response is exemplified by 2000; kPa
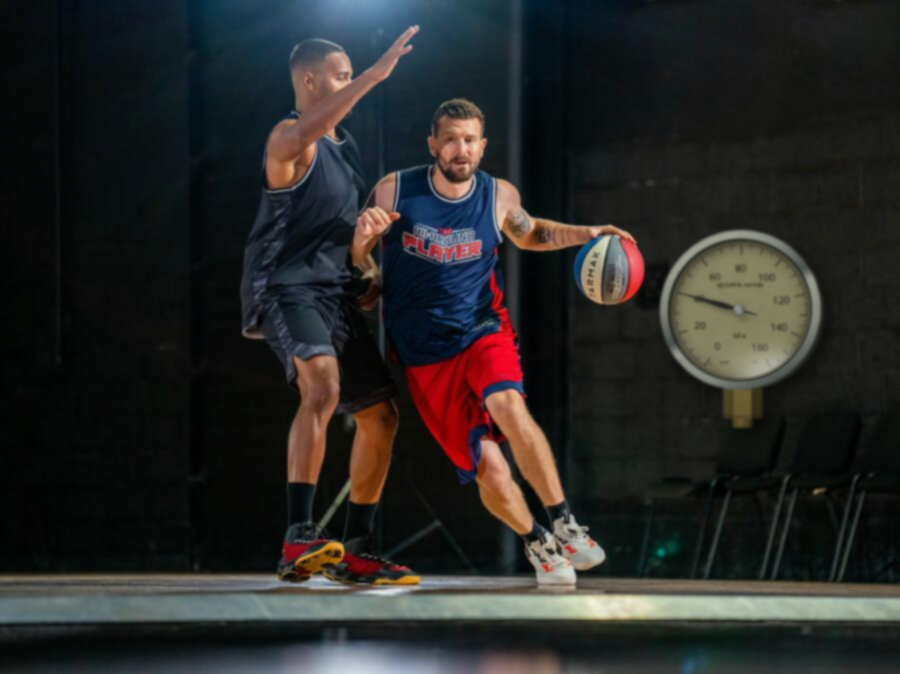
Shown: 40; kPa
